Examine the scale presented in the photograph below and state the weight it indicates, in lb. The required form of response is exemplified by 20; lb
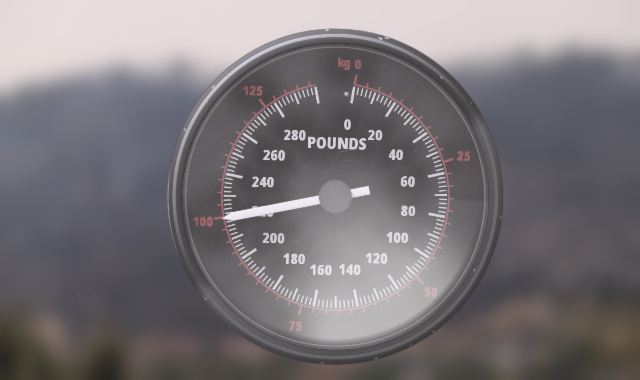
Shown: 220; lb
